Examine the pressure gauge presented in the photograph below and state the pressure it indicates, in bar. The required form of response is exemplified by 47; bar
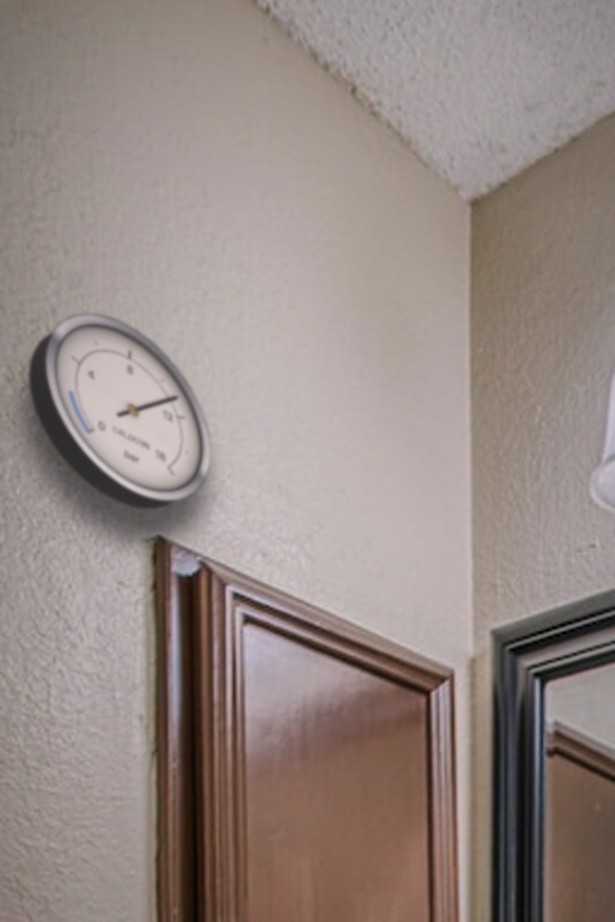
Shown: 11; bar
